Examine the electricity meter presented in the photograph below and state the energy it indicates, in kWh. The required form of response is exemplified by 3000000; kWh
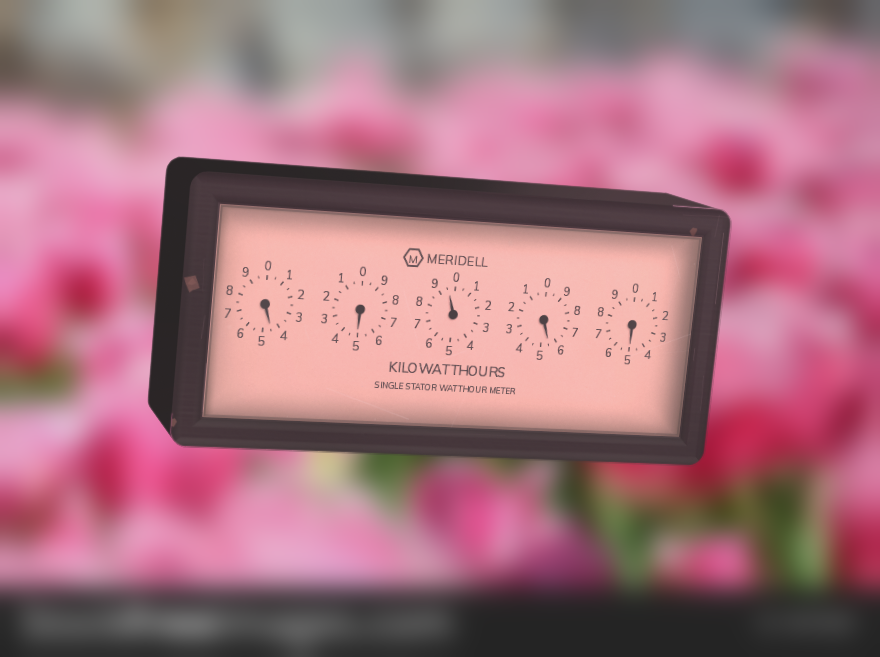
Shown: 44955; kWh
